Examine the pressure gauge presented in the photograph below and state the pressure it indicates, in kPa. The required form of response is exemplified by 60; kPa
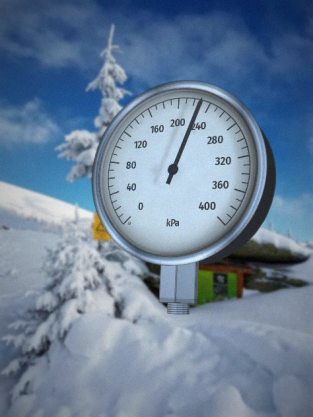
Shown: 230; kPa
